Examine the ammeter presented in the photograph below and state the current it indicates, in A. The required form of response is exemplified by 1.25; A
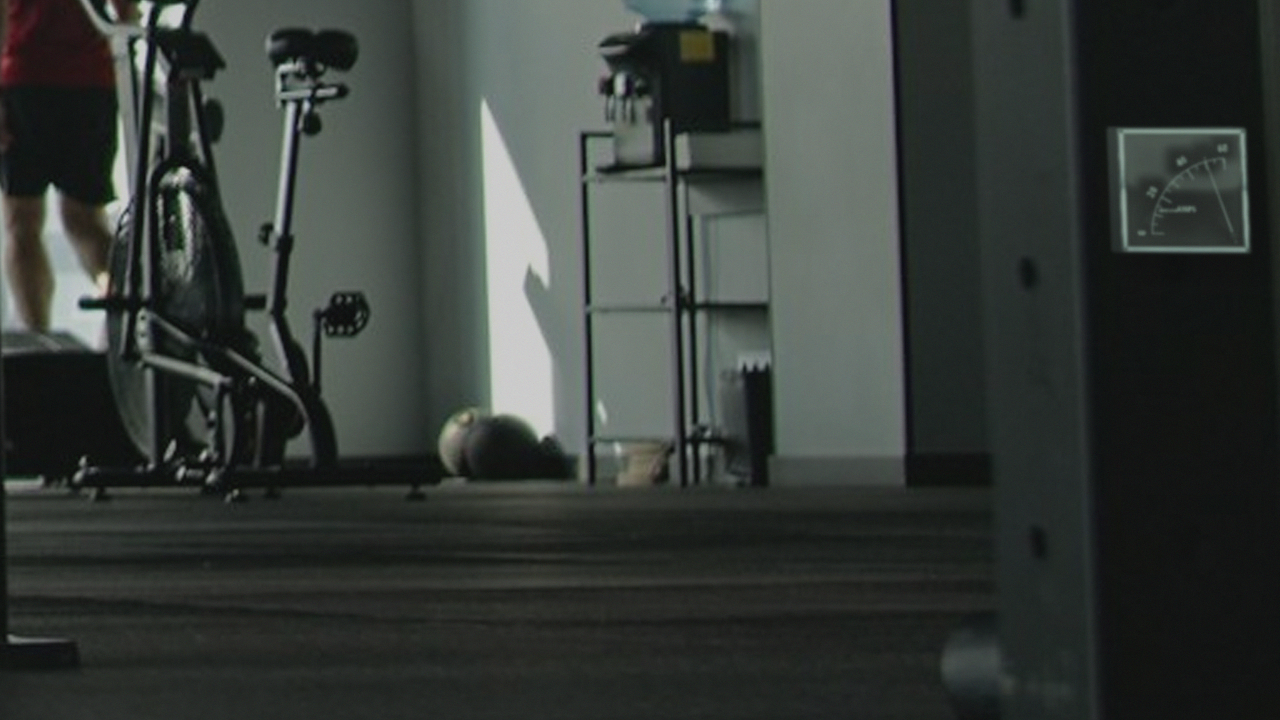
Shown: 50; A
